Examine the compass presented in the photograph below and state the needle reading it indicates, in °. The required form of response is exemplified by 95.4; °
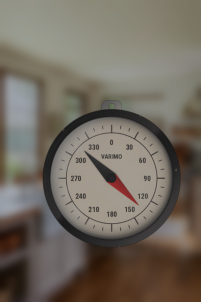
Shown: 135; °
